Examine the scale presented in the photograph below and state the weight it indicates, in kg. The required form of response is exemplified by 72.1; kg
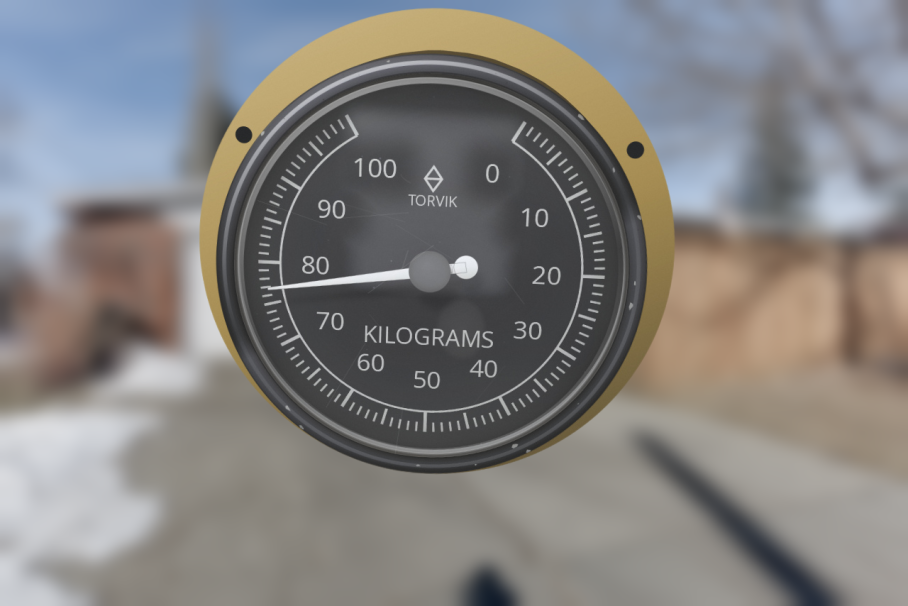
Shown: 77; kg
